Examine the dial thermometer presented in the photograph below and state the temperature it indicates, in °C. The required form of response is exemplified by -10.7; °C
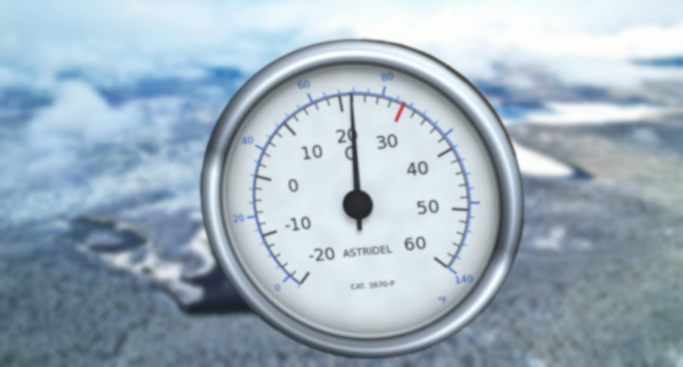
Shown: 22; °C
